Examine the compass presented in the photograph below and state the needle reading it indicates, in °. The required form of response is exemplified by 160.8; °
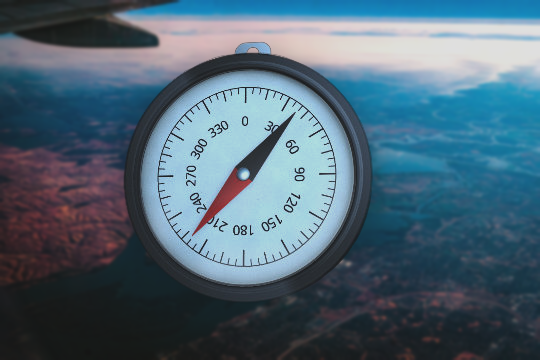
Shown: 220; °
